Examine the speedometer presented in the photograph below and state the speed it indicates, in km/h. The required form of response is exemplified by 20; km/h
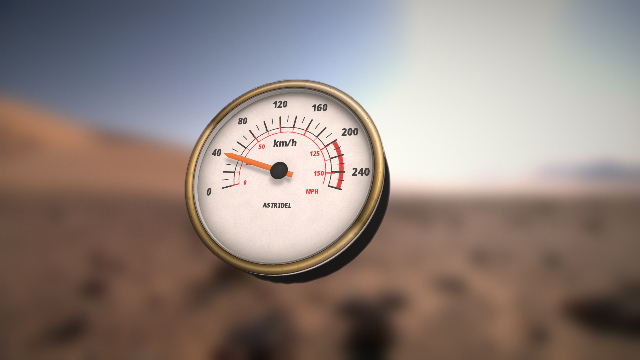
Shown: 40; km/h
